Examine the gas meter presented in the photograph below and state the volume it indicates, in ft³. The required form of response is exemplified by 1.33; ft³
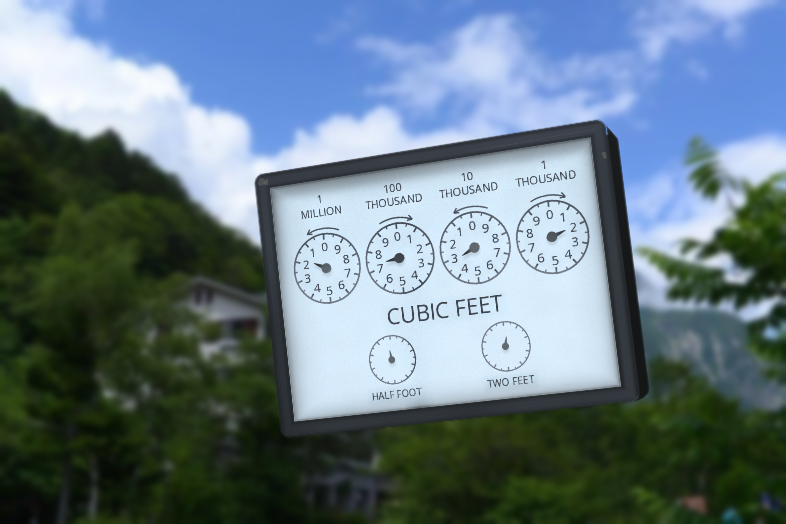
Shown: 173200; ft³
